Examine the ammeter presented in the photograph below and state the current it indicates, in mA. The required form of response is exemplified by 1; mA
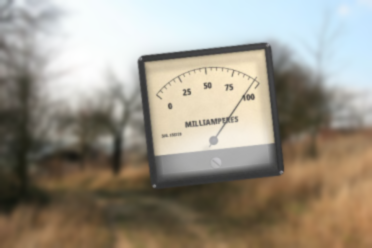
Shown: 95; mA
